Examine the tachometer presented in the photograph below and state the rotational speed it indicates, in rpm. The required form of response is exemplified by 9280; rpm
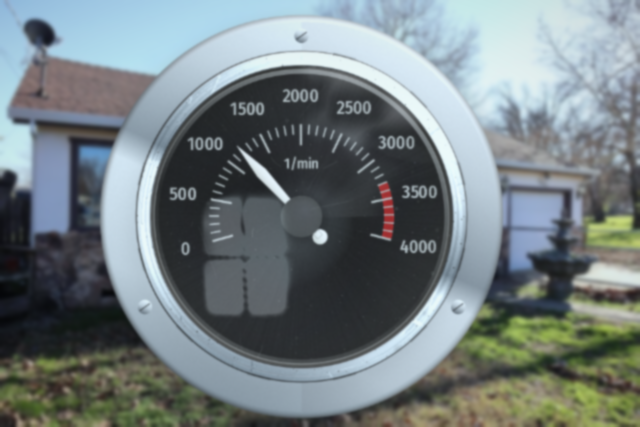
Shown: 1200; rpm
